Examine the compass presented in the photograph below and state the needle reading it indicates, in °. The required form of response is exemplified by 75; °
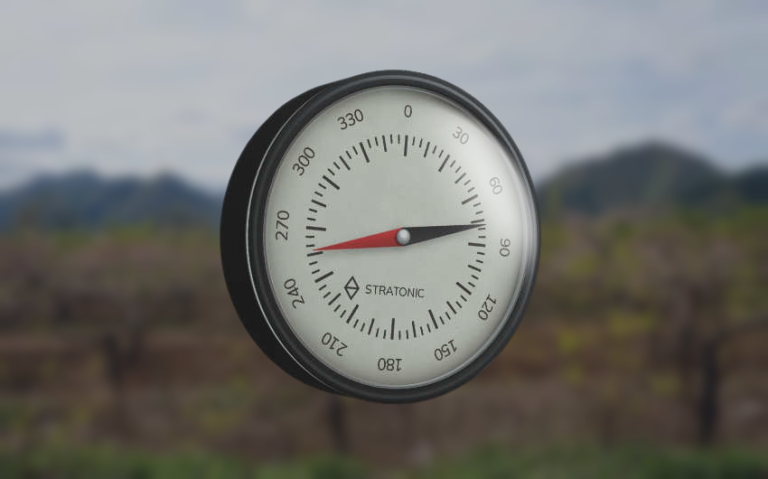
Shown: 257.5; °
